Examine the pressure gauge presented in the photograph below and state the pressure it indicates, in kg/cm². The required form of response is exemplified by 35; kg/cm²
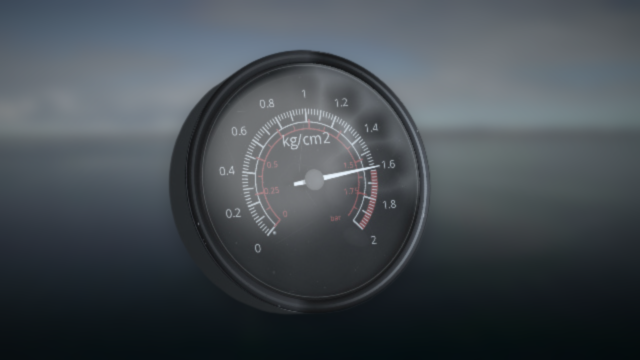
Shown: 1.6; kg/cm²
